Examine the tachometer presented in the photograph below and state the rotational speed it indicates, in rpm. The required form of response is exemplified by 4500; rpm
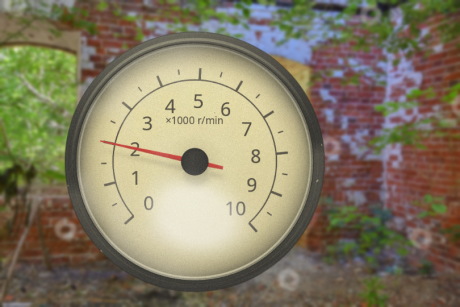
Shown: 2000; rpm
